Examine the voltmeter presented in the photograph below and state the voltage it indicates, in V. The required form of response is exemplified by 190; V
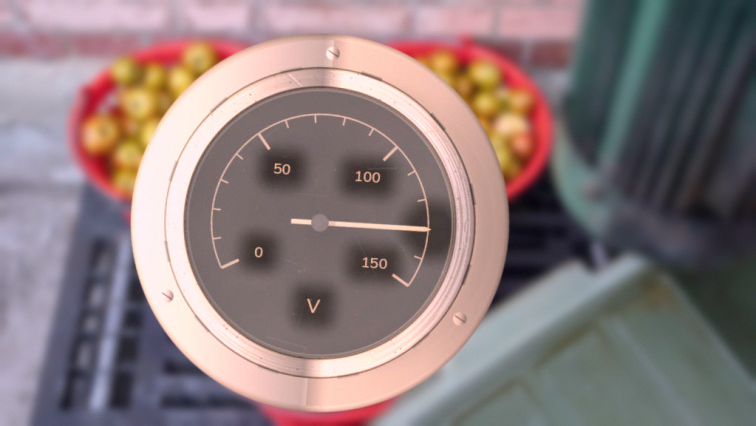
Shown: 130; V
